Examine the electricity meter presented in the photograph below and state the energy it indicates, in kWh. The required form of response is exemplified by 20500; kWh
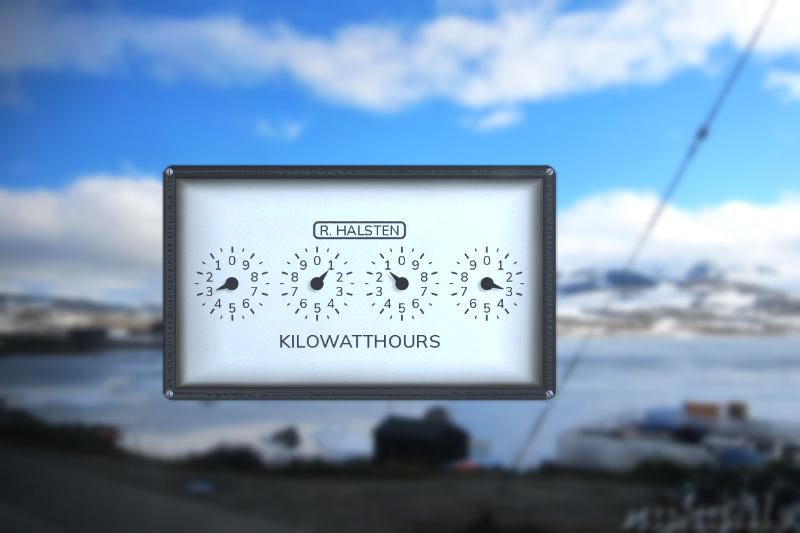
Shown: 3113; kWh
